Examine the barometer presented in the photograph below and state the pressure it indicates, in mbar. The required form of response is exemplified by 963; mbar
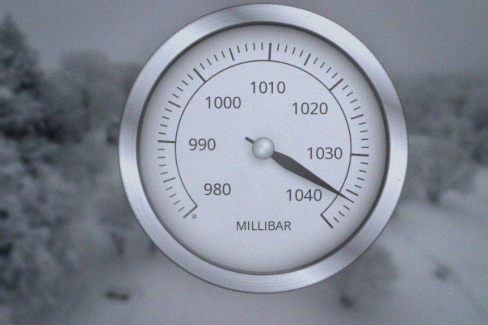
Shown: 1036; mbar
